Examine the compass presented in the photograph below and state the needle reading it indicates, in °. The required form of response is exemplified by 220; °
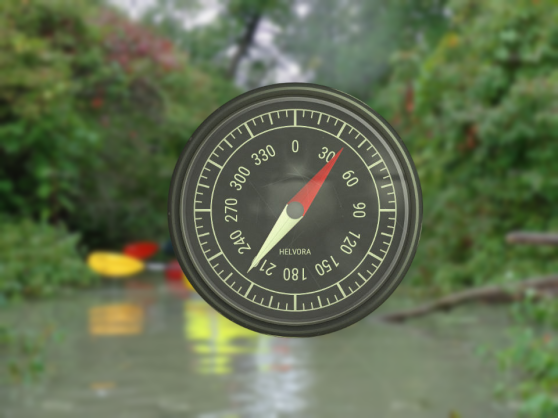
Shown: 37.5; °
